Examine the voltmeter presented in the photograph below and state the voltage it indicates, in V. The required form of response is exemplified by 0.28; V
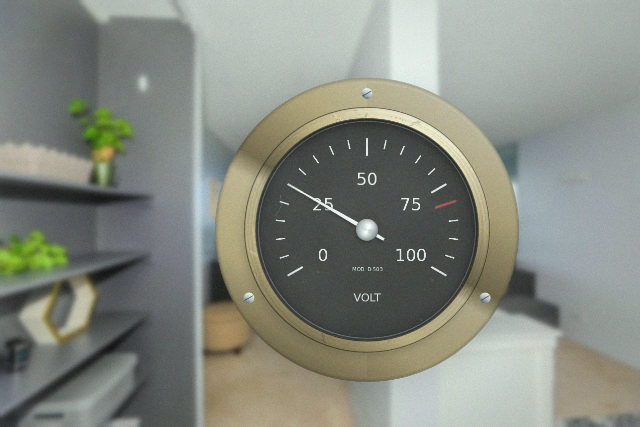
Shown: 25; V
